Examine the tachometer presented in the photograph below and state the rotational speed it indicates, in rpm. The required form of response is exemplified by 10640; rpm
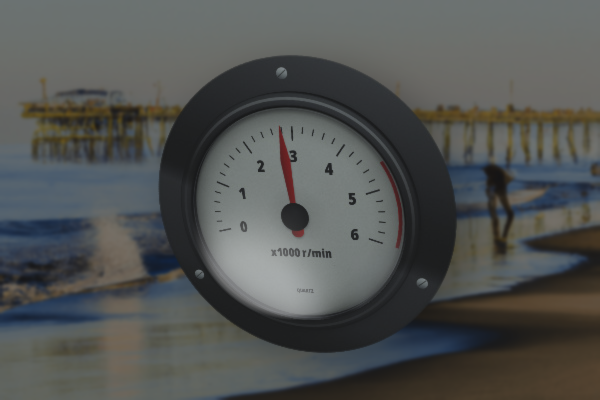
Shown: 2800; rpm
